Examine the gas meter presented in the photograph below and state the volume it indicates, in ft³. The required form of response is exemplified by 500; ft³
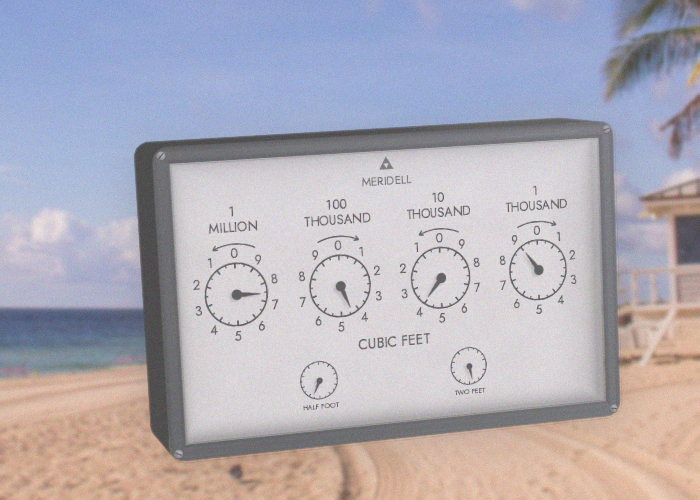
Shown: 743900; ft³
